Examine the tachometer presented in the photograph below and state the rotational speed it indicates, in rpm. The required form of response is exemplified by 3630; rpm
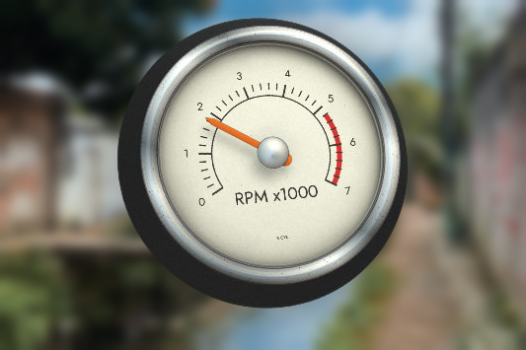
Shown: 1800; rpm
